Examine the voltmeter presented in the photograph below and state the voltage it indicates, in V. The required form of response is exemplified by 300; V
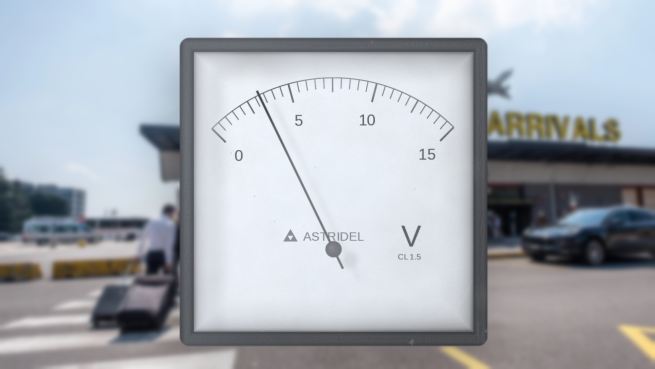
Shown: 3.25; V
